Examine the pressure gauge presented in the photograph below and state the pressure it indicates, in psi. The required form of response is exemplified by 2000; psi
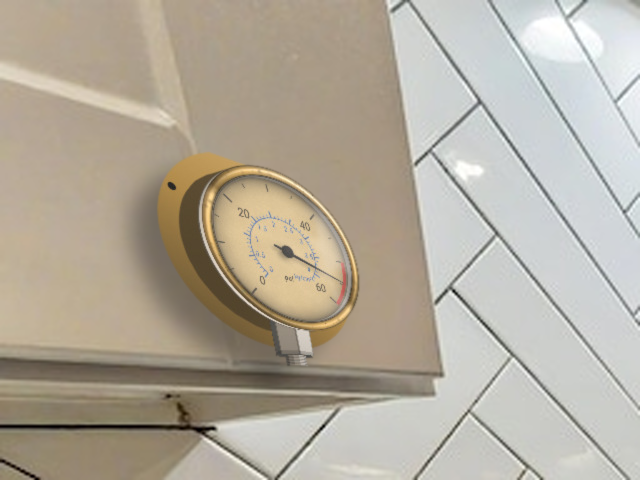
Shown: 55; psi
